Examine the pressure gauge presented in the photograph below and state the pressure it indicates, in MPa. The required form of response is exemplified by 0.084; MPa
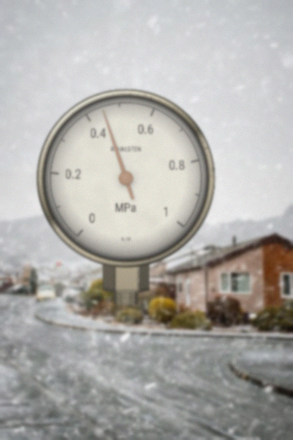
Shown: 0.45; MPa
